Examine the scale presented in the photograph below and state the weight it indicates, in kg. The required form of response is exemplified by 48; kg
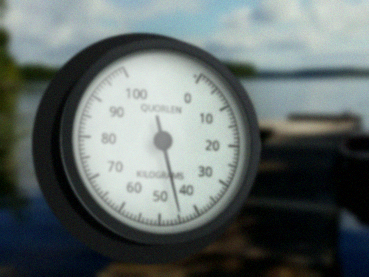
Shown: 45; kg
